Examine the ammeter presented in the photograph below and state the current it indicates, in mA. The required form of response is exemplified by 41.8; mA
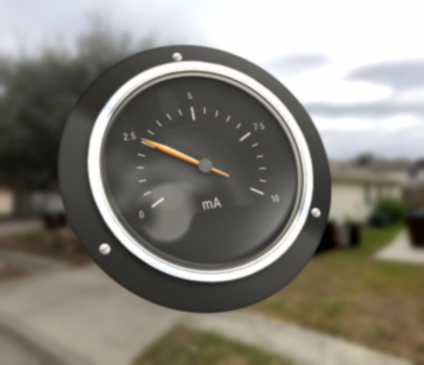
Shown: 2.5; mA
